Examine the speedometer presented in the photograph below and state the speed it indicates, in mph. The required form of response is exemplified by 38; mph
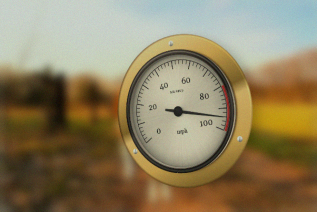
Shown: 94; mph
